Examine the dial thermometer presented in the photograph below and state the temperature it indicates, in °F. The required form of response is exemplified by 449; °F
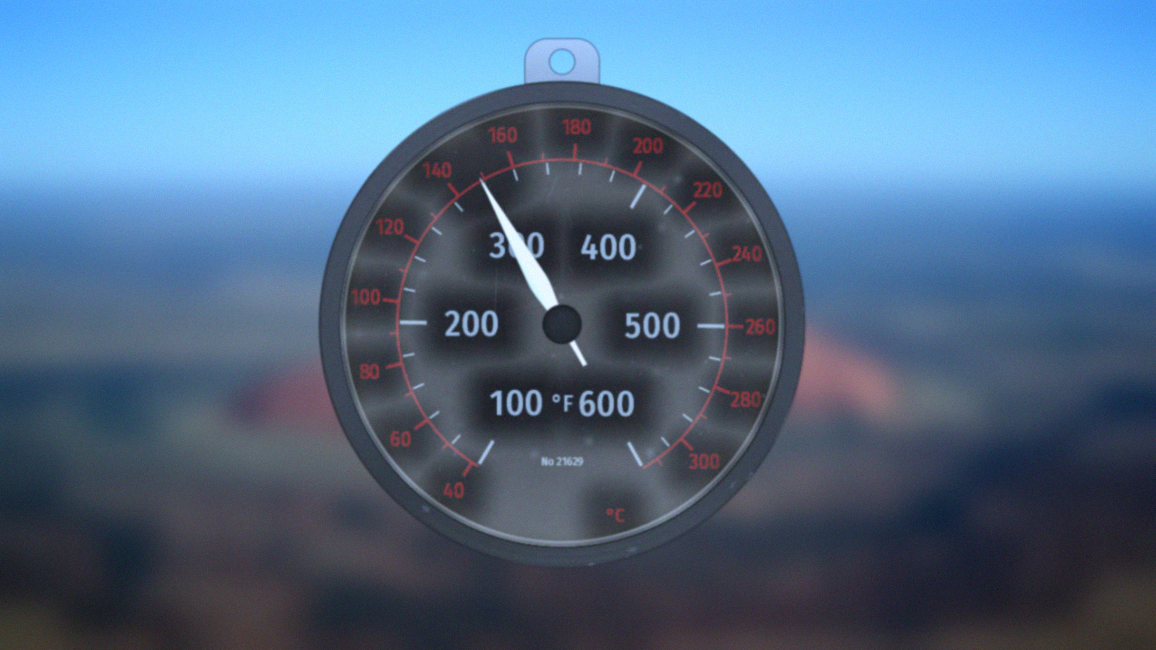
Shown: 300; °F
